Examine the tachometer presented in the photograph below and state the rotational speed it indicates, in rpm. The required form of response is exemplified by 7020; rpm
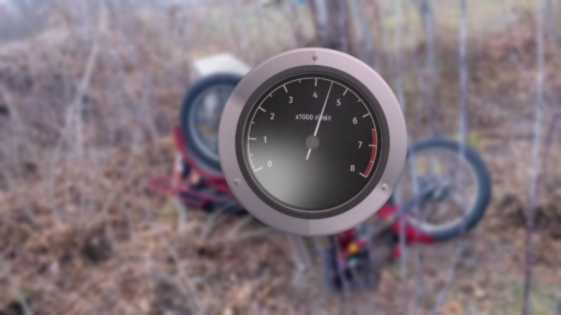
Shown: 4500; rpm
